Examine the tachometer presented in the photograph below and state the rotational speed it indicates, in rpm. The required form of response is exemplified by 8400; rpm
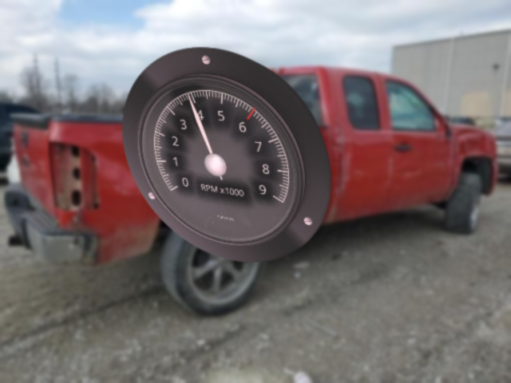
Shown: 4000; rpm
